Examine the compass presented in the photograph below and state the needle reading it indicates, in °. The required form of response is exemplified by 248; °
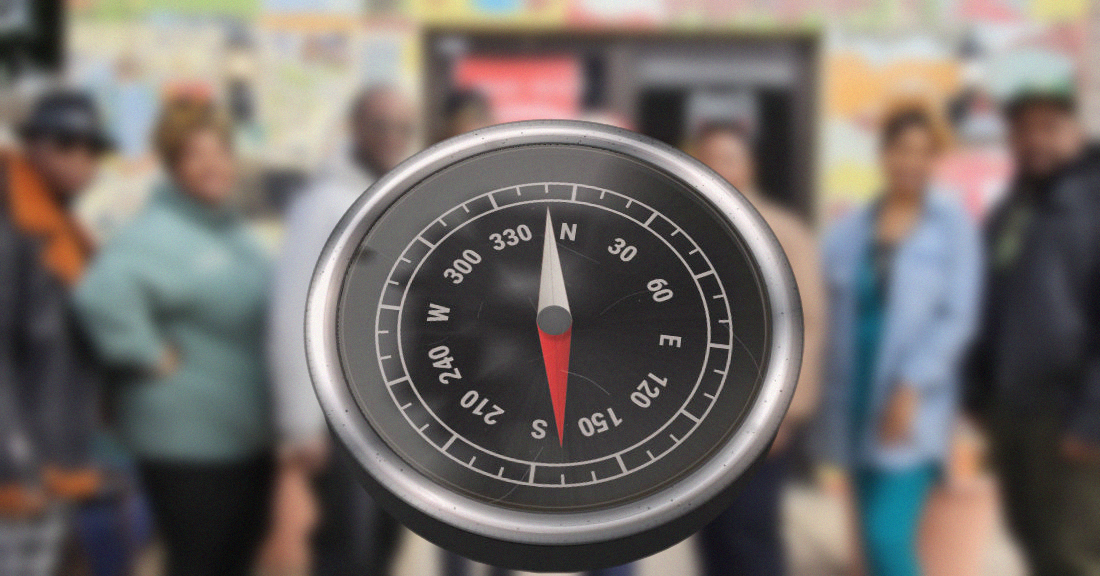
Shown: 170; °
